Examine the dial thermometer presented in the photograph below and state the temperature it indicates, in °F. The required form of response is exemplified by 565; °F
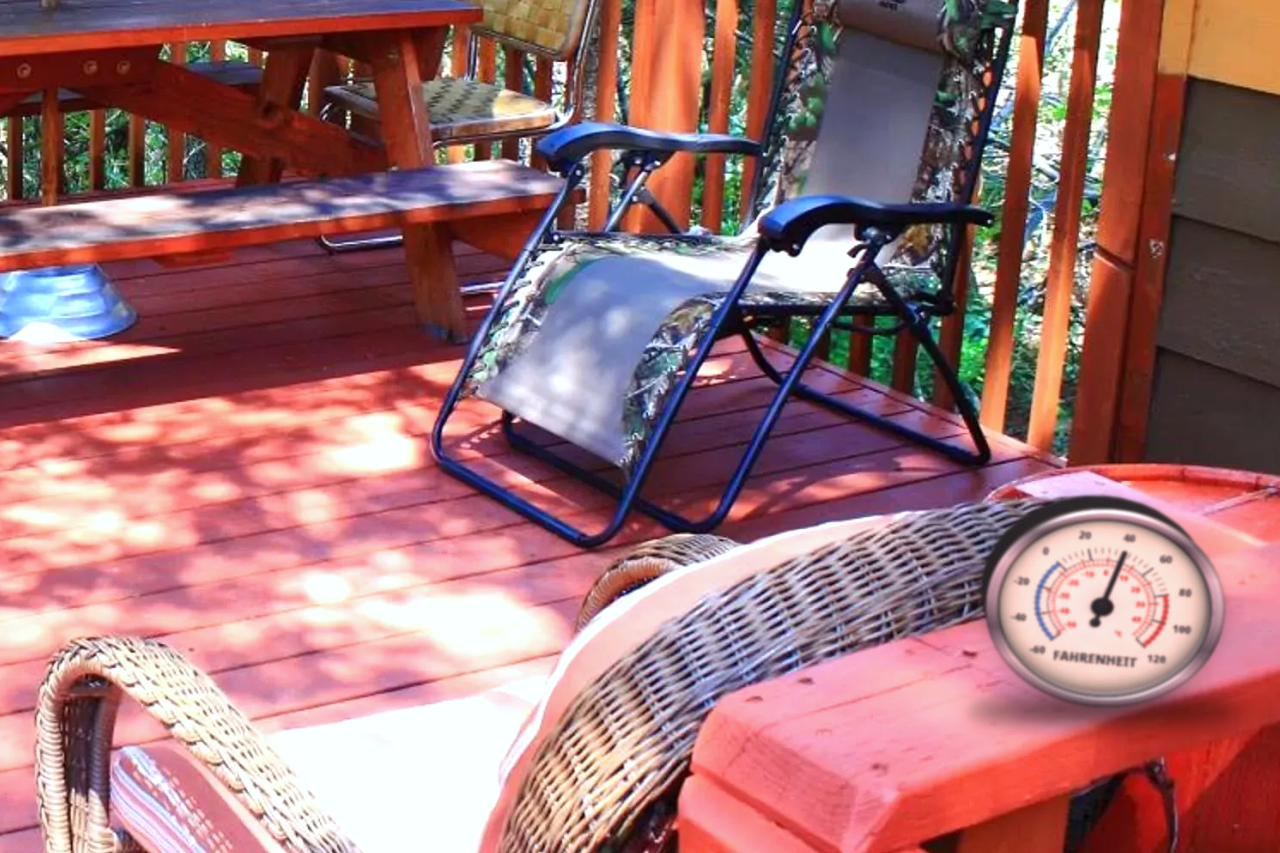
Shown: 40; °F
